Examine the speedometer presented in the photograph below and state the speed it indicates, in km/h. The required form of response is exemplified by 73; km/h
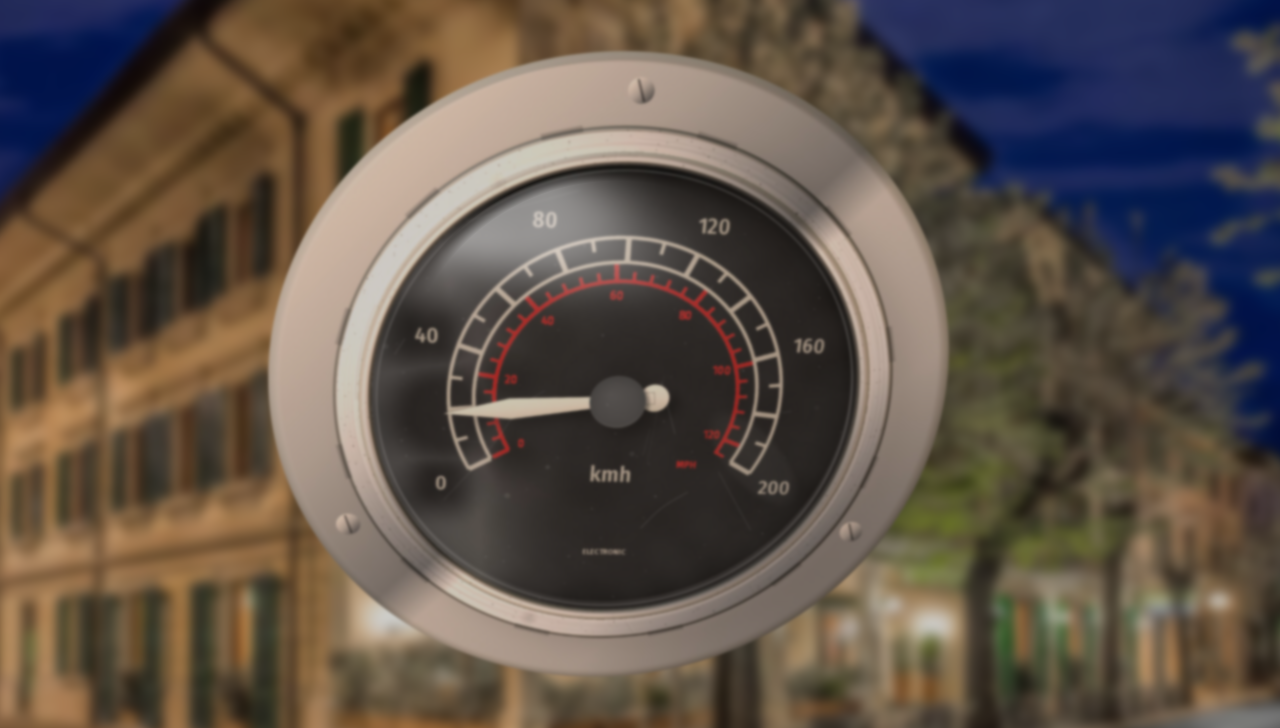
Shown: 20; km/h
